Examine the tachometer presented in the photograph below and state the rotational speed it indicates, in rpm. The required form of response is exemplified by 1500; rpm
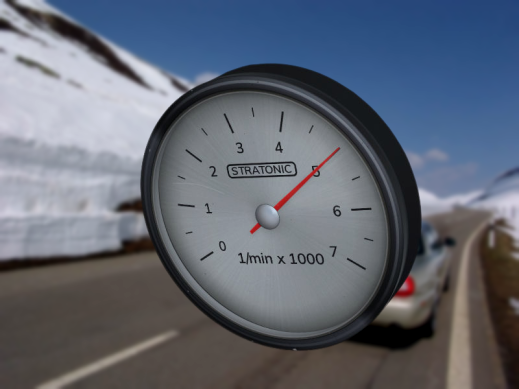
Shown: 5000; rpm
